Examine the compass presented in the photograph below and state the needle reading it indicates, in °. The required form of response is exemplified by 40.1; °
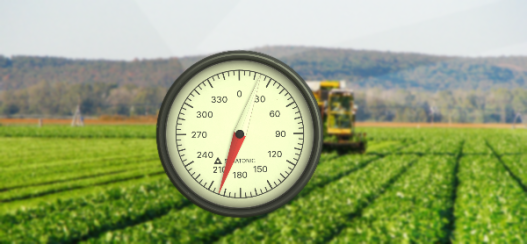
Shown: 200; °
